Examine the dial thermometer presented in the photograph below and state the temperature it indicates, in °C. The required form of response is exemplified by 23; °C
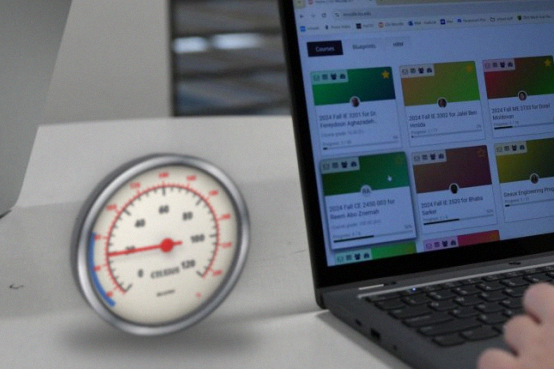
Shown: 20; °C
